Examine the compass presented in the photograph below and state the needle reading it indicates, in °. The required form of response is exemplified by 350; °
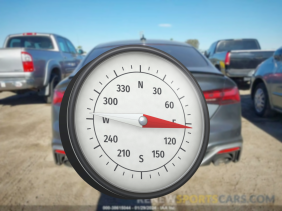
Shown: 95; °
